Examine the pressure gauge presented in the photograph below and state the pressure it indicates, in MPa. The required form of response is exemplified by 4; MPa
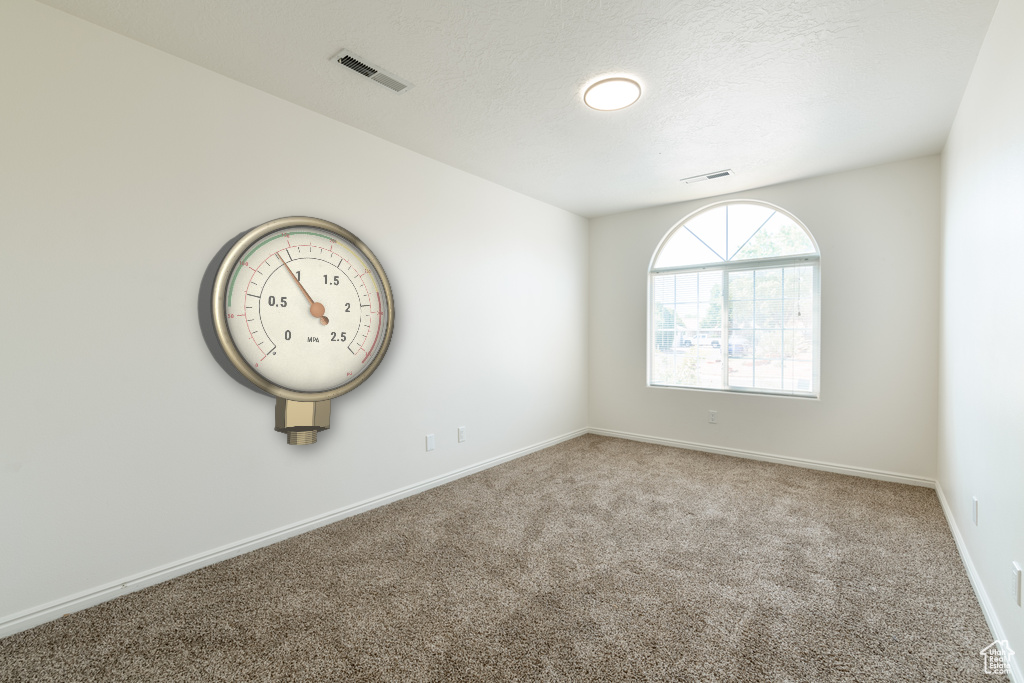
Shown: 0.9; MPa
